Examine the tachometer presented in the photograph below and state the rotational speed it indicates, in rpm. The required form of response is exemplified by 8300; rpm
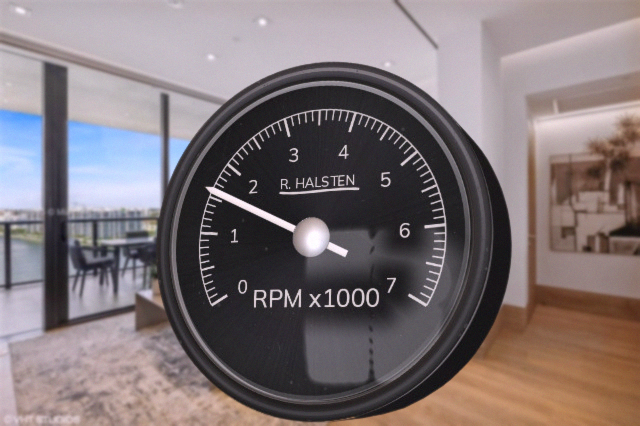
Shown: 1600; rpm
